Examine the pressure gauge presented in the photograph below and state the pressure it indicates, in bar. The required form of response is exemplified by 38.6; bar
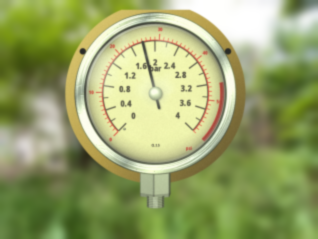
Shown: 1.8; bar
